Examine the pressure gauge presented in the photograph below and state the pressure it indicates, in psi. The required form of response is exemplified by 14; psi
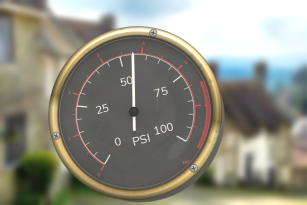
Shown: 55; psi
